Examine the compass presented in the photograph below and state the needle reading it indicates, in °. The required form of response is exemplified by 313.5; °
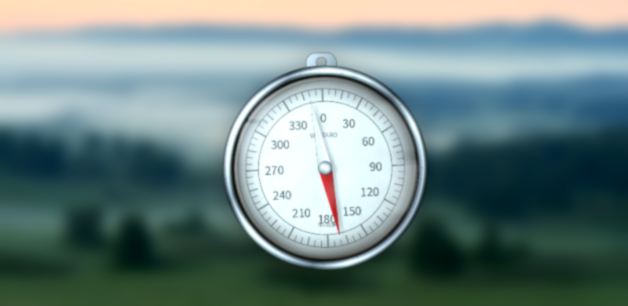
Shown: 170; °
